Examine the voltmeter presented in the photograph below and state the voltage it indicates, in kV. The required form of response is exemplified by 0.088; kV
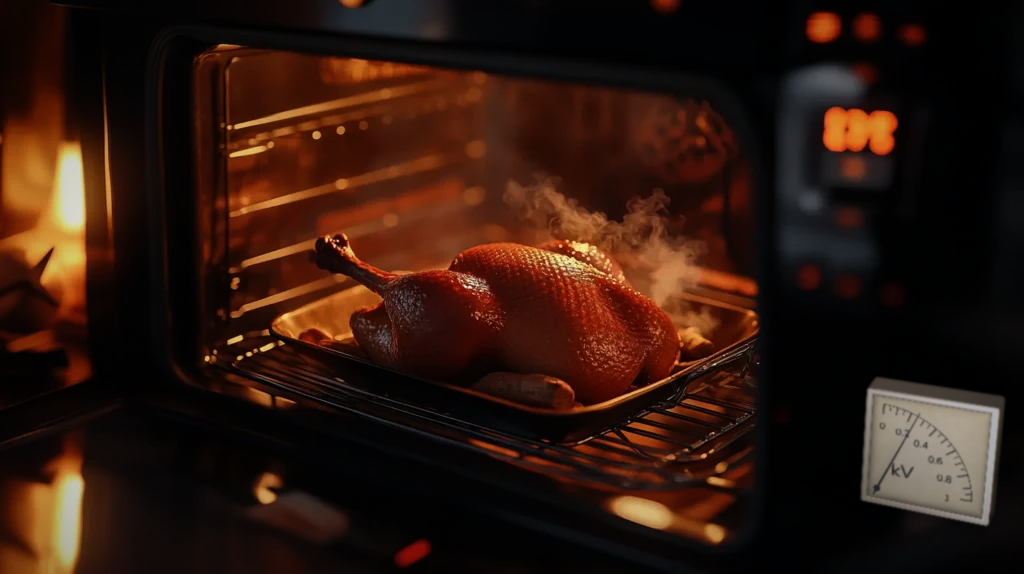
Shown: 0.25; kV
